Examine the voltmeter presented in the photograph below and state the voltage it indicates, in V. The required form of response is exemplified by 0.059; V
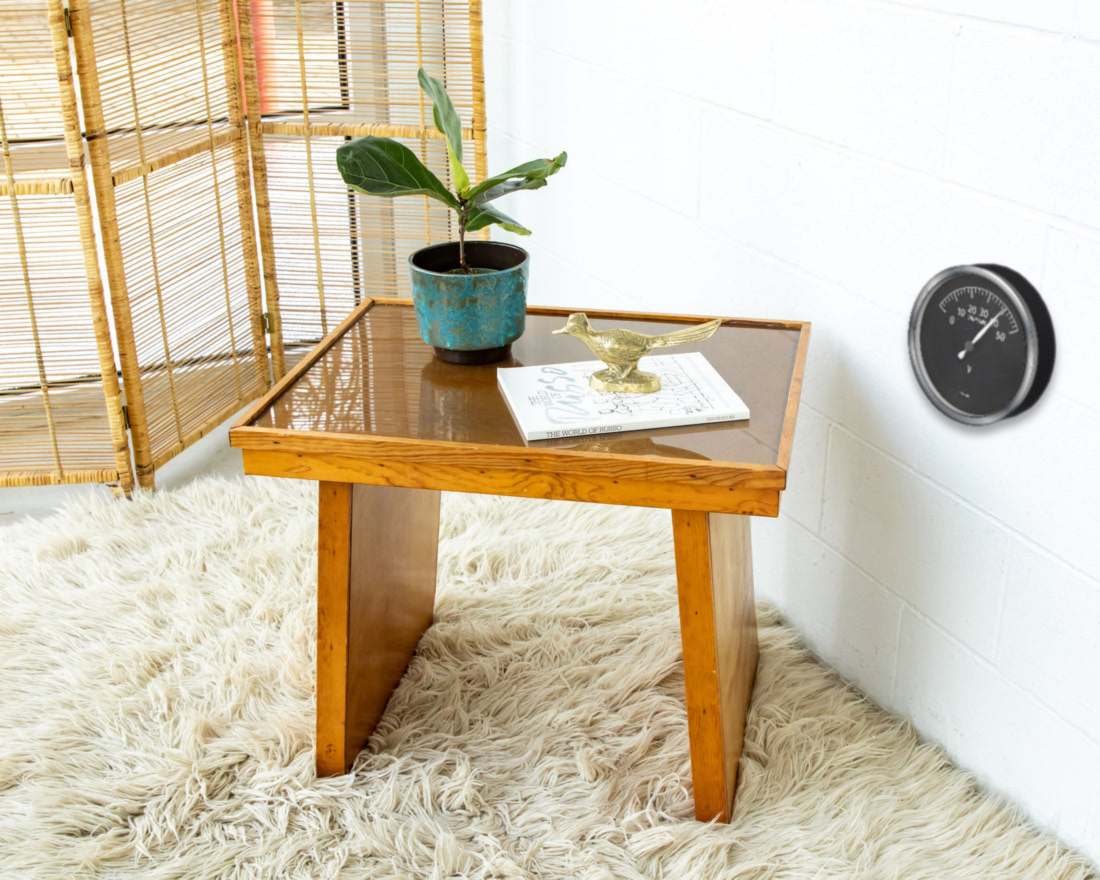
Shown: 40; V
